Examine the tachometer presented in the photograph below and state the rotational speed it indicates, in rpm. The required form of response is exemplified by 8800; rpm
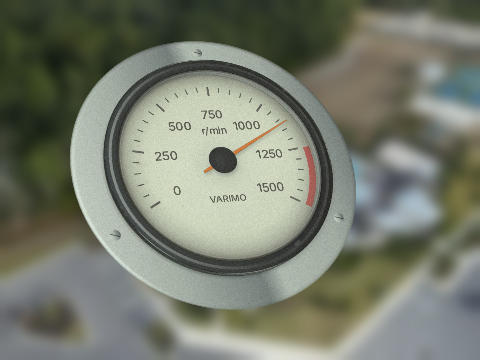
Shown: 1125; rpm
